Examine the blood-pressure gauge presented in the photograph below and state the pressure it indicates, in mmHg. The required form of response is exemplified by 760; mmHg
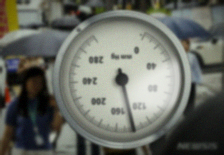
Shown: 140; mmHg
